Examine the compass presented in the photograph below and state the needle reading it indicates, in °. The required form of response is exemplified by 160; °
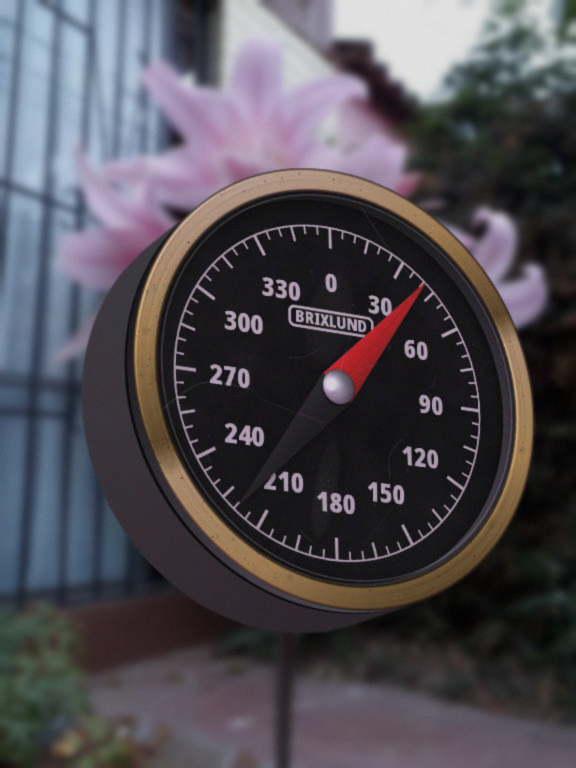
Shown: 40; °
